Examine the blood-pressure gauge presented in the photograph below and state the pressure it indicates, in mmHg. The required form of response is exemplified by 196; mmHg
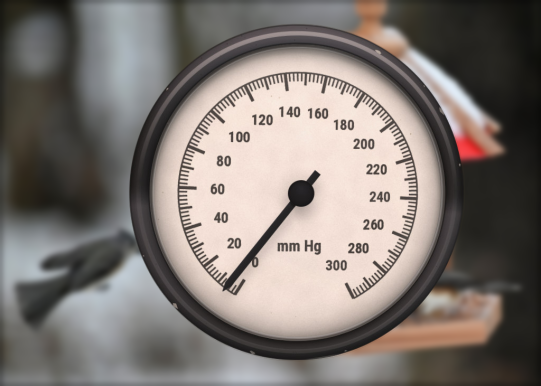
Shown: 6; mmHg
